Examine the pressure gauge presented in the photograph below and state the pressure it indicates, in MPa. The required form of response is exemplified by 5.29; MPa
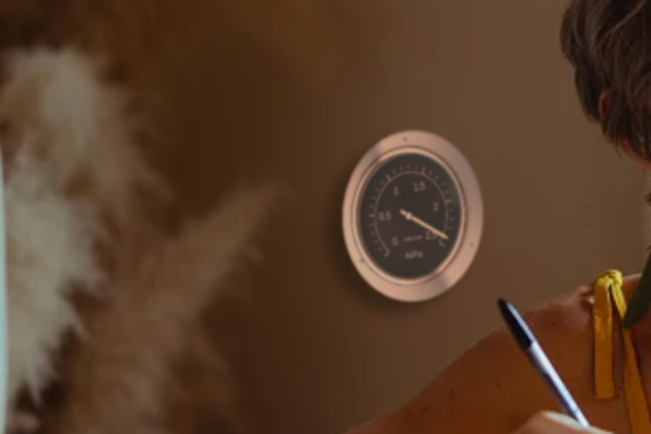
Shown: 2.4; MPa
